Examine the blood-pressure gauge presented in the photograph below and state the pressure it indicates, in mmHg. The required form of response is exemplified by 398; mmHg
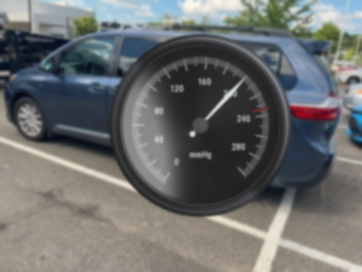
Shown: 200; mmHg
